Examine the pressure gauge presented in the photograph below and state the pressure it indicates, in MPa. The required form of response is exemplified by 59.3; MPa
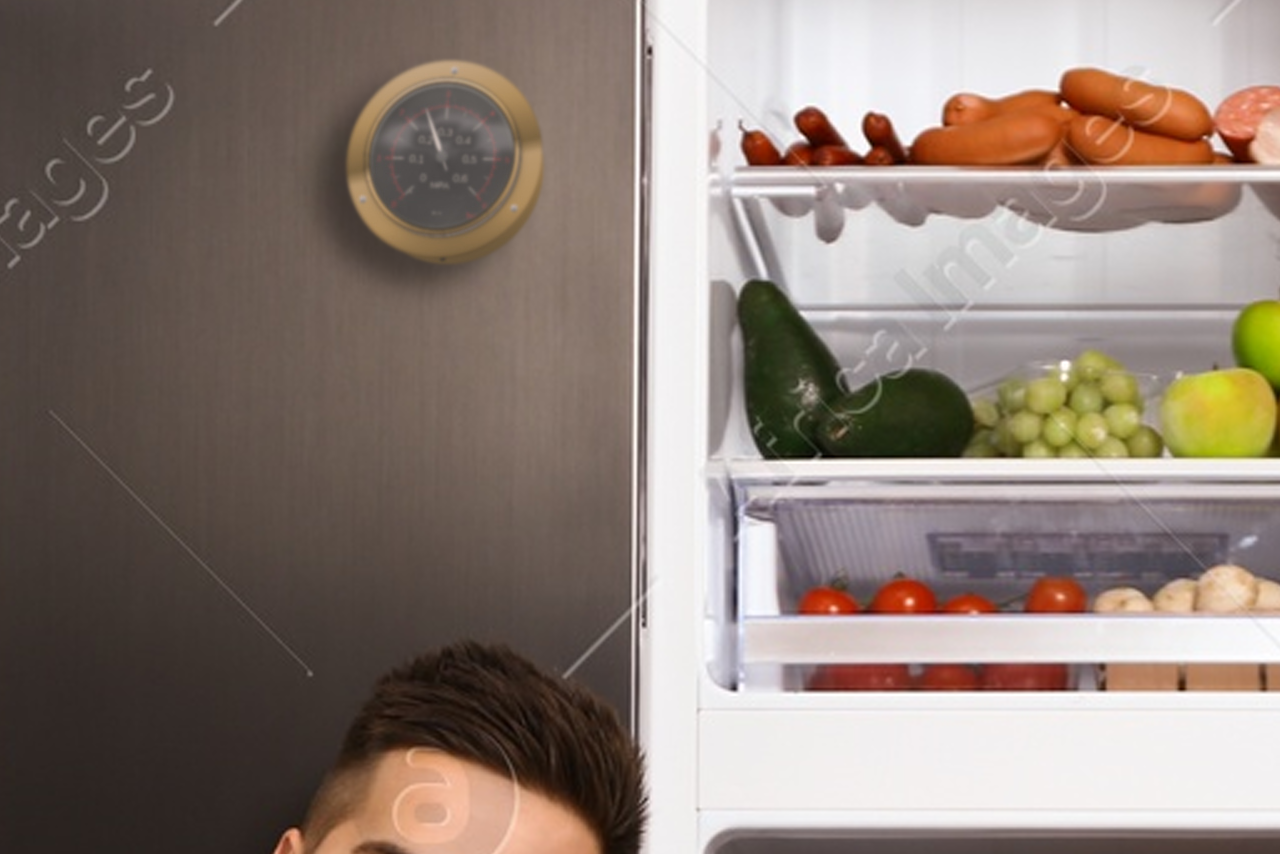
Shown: 0.25; MPa
